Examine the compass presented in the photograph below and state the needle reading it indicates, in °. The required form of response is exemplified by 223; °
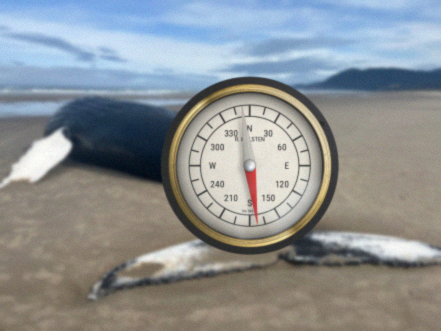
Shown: 172.5; °
